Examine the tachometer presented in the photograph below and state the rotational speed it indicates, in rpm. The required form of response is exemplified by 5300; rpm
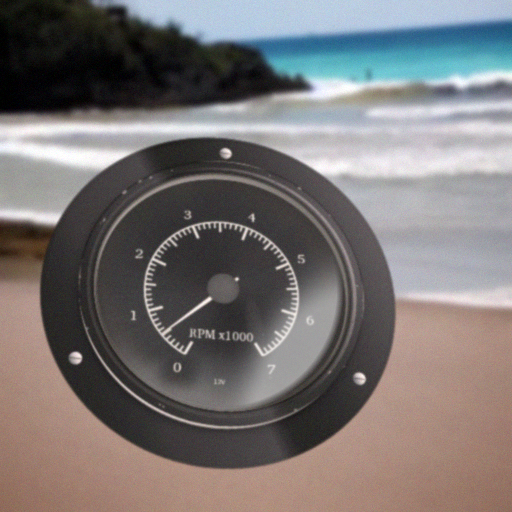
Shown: 500; rpm
